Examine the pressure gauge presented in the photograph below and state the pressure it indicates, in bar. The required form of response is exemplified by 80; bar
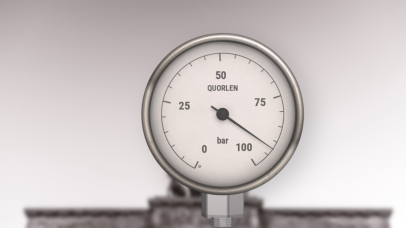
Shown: 92.5; bar
